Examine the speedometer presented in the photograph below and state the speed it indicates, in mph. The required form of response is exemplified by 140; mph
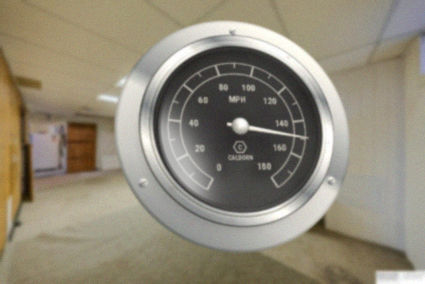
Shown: 150; mph
